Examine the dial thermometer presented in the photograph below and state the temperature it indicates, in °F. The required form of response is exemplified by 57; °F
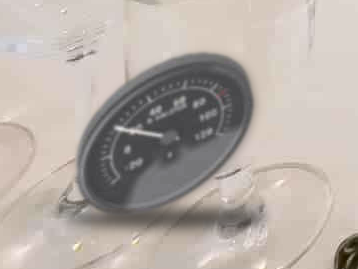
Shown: 20; °F
